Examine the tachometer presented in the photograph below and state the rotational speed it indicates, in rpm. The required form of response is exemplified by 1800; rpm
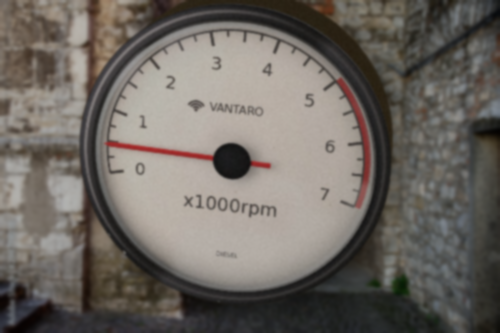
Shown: 500; rpm
